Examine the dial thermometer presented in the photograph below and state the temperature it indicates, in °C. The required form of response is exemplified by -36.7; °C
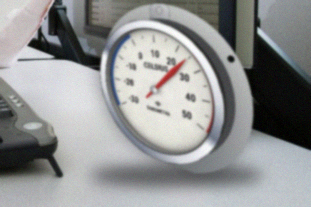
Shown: 25; °C
